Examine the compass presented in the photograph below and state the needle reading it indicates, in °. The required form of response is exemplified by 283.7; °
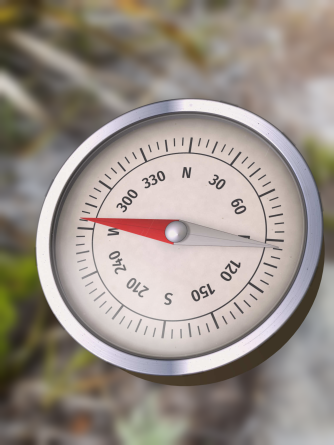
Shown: 275; °
